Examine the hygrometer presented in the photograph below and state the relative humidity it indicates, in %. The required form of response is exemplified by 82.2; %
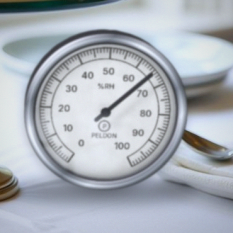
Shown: 65; %
